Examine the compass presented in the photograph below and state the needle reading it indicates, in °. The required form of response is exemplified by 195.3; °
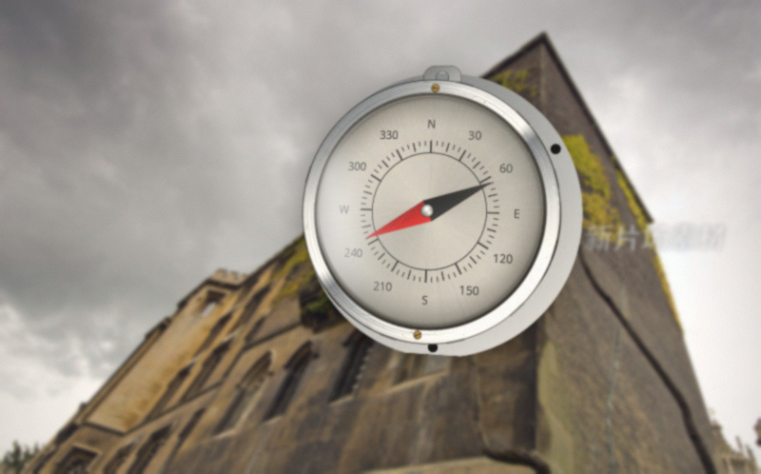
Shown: 245; °
